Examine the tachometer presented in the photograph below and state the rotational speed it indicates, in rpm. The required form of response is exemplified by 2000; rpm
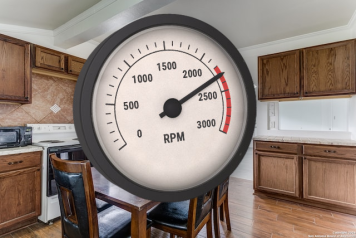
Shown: 2300; rpm
